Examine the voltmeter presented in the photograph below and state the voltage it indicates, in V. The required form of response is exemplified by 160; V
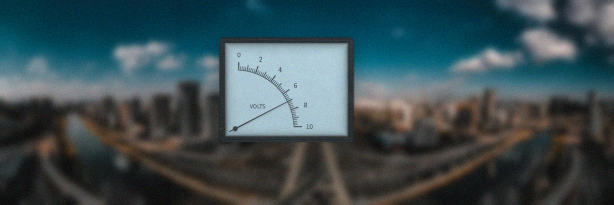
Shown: 7; V
